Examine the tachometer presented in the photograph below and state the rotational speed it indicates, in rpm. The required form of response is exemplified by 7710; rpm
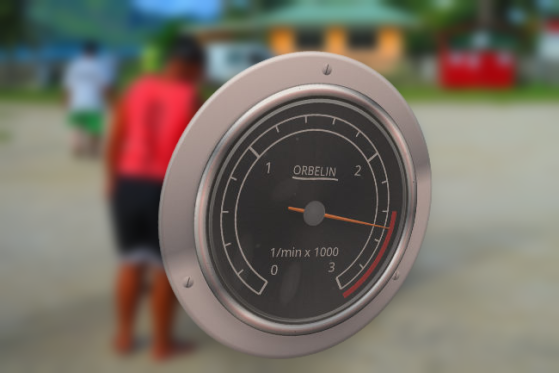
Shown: 2500; rpm
